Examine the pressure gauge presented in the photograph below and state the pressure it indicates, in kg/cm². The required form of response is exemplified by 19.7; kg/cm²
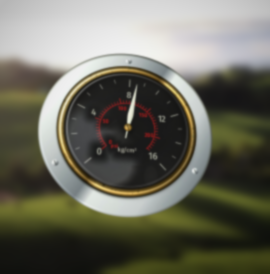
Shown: 8.5; kg/cm²
